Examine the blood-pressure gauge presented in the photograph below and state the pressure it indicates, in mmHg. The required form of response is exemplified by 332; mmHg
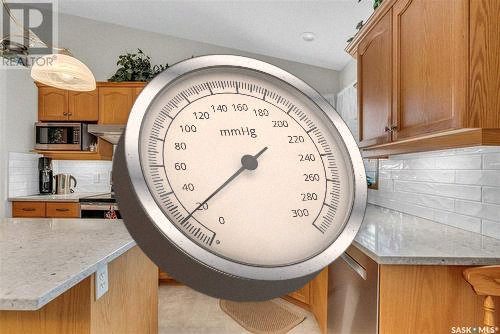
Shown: 20; mmHg
